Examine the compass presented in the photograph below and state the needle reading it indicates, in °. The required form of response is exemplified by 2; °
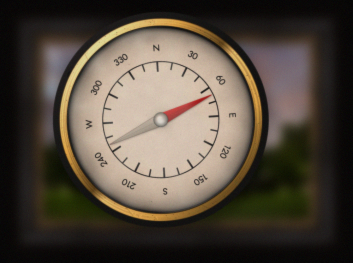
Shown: 67.5; °
